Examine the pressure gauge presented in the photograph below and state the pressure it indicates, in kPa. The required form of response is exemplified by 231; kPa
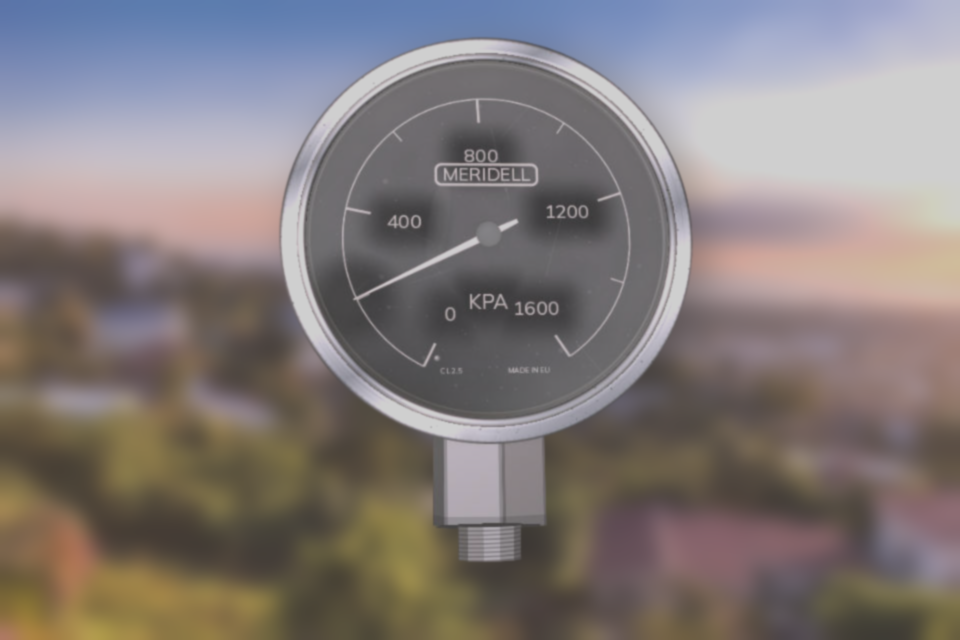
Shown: 200; kPa
